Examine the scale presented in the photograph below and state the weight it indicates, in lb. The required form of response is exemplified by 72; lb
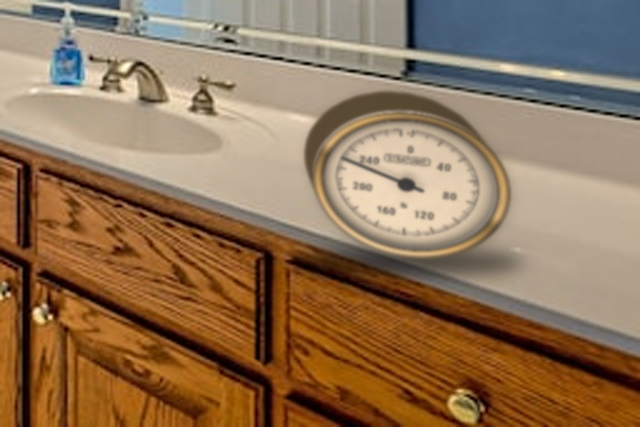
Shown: 230; lb
